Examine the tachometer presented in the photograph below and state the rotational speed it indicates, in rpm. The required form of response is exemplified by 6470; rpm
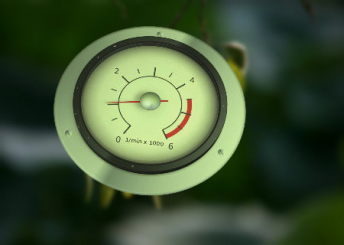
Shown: 1000; rpm
